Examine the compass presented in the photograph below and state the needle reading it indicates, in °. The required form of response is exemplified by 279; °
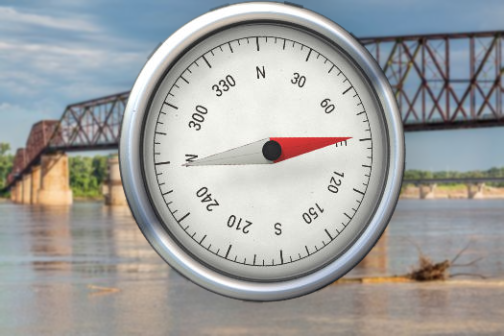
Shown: 87.5; °
